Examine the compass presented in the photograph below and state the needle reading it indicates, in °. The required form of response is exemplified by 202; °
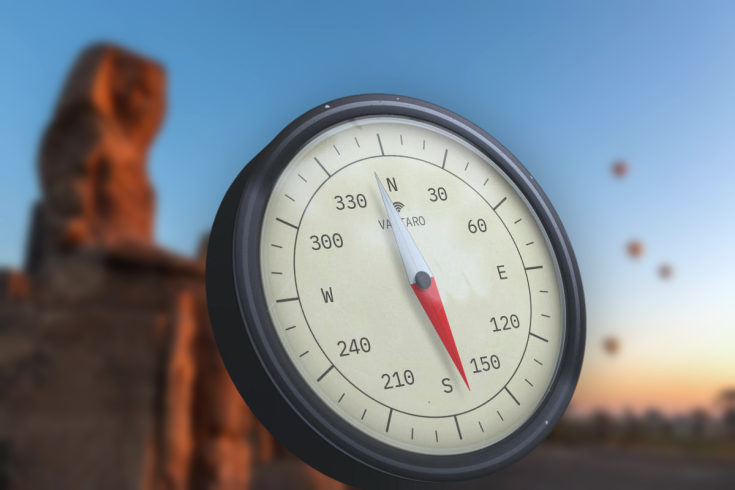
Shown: 170; °
